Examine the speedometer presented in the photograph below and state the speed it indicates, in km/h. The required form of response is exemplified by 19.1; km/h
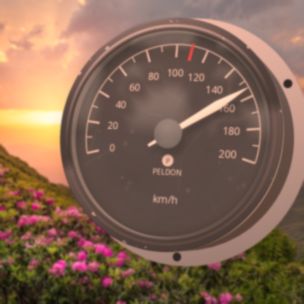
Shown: 155; km/h
